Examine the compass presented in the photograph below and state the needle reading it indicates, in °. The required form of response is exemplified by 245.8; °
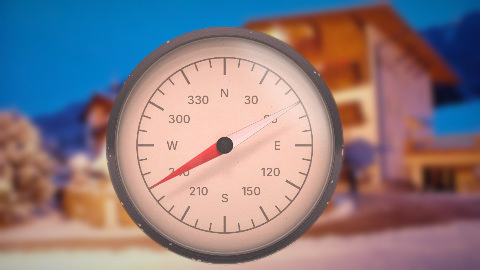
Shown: 240; °
